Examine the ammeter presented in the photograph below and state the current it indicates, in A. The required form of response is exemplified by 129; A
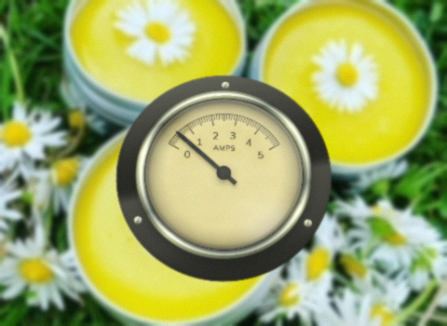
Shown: 0.5; A
